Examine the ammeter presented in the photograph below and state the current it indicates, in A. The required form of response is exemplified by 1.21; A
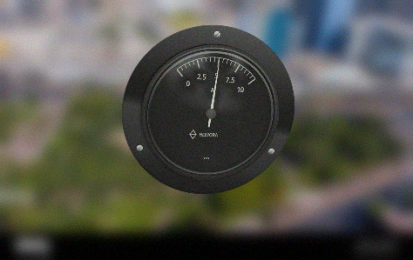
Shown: 5; A
